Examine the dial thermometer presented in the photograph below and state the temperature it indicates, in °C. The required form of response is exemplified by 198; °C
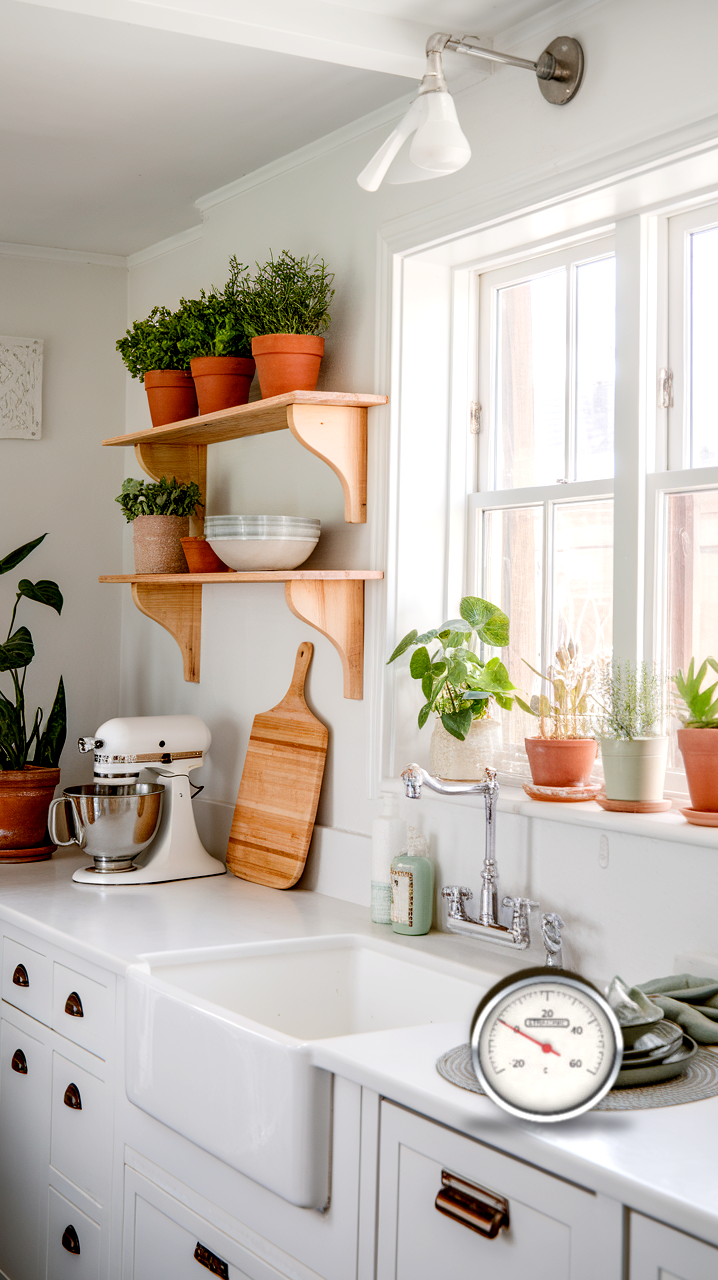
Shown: 0; °C
